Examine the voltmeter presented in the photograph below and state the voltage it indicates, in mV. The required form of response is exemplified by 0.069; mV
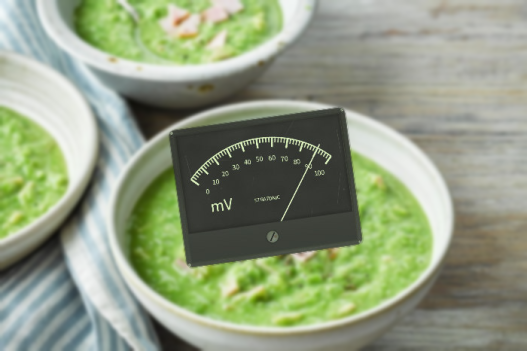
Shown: 90; mV
